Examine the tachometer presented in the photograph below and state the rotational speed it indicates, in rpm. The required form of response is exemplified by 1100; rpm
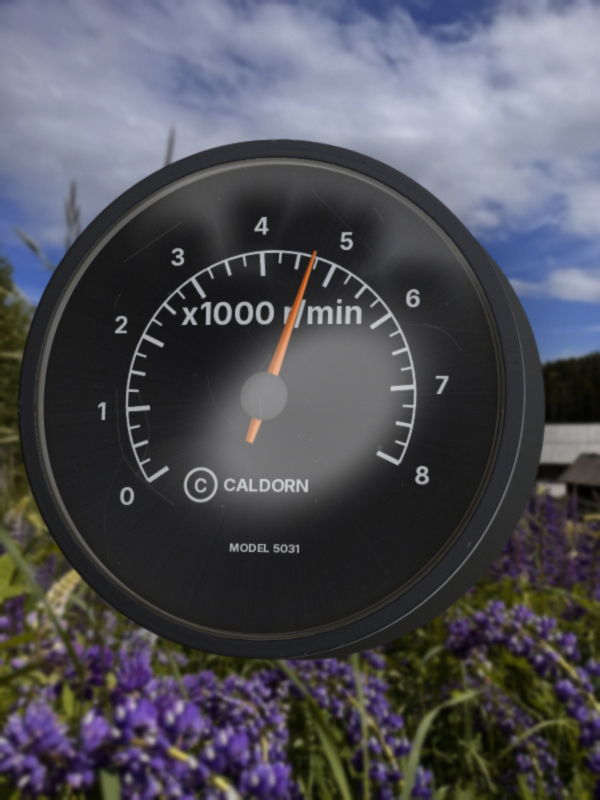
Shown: 4750; rpm
